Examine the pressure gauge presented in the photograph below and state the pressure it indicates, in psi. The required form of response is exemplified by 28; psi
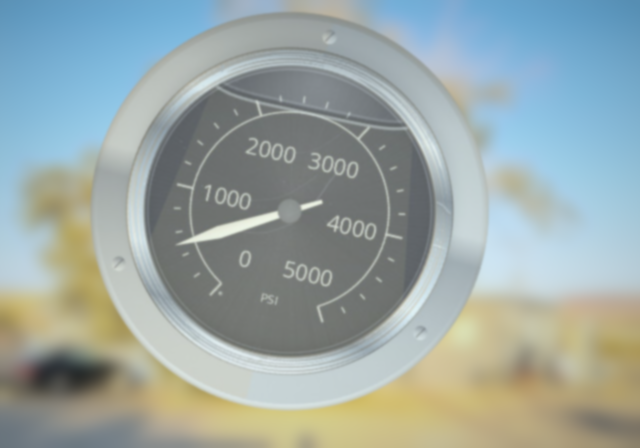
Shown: 500; psi
